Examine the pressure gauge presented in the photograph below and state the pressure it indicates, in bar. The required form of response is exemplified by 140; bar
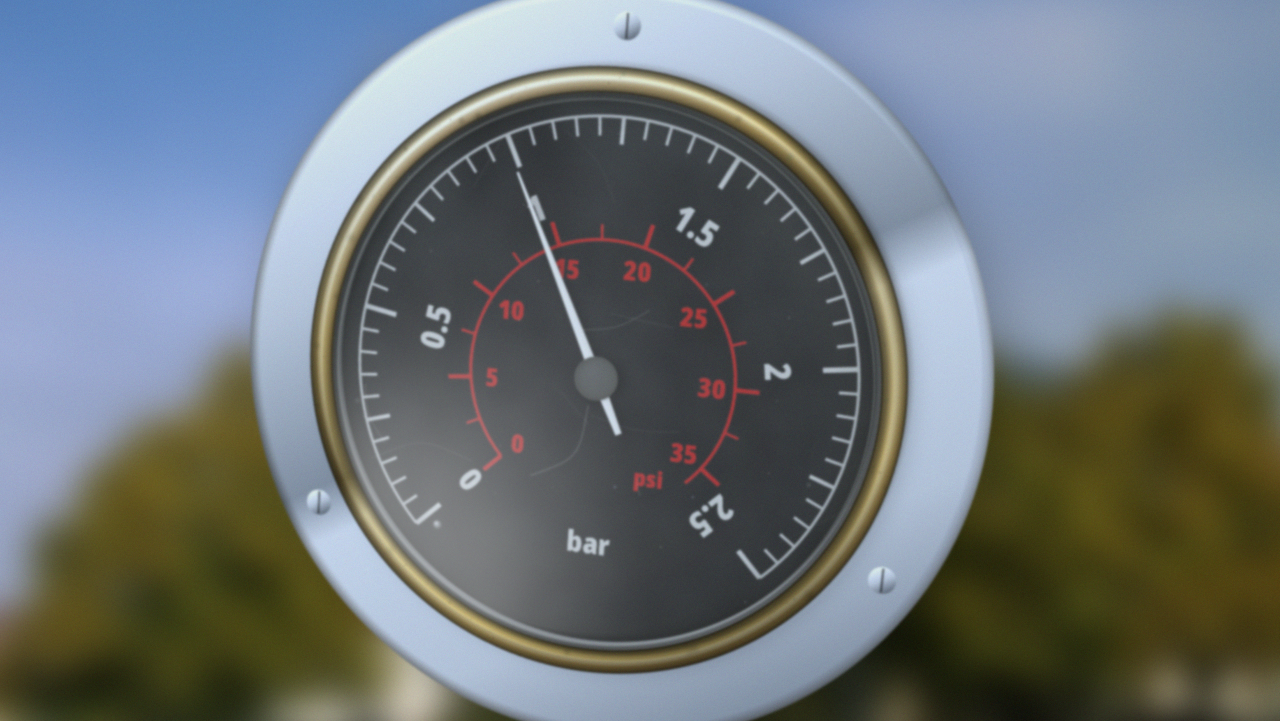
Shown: 1; bar
